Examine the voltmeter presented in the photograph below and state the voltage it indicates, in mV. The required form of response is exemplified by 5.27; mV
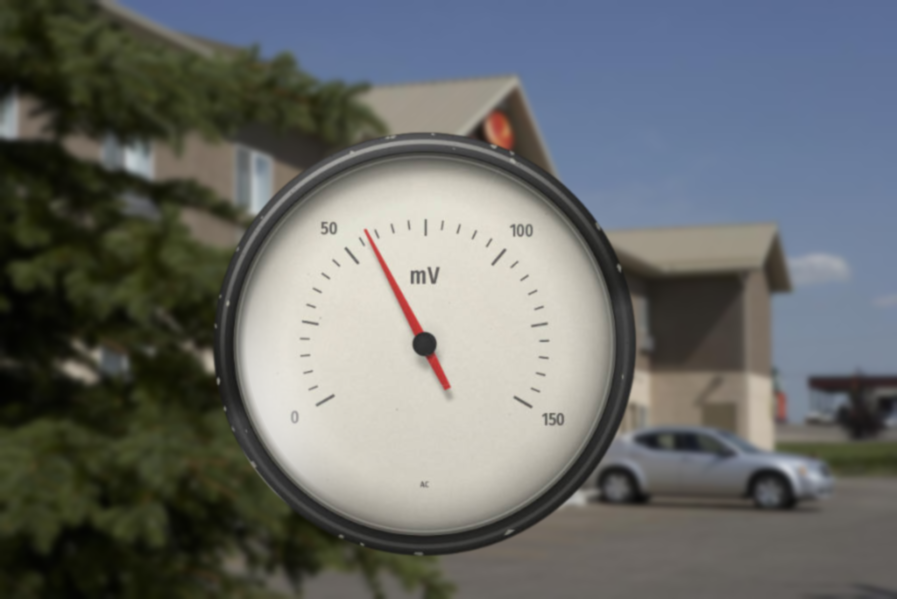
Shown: 57.5; mV
